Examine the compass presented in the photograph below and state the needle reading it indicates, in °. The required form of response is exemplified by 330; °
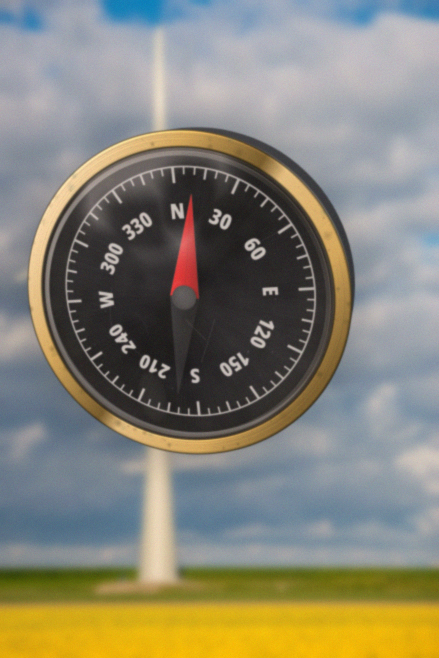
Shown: 10; °
